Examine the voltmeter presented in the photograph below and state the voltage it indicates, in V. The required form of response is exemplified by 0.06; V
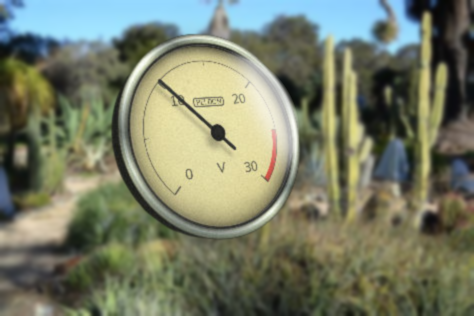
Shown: 10; V
